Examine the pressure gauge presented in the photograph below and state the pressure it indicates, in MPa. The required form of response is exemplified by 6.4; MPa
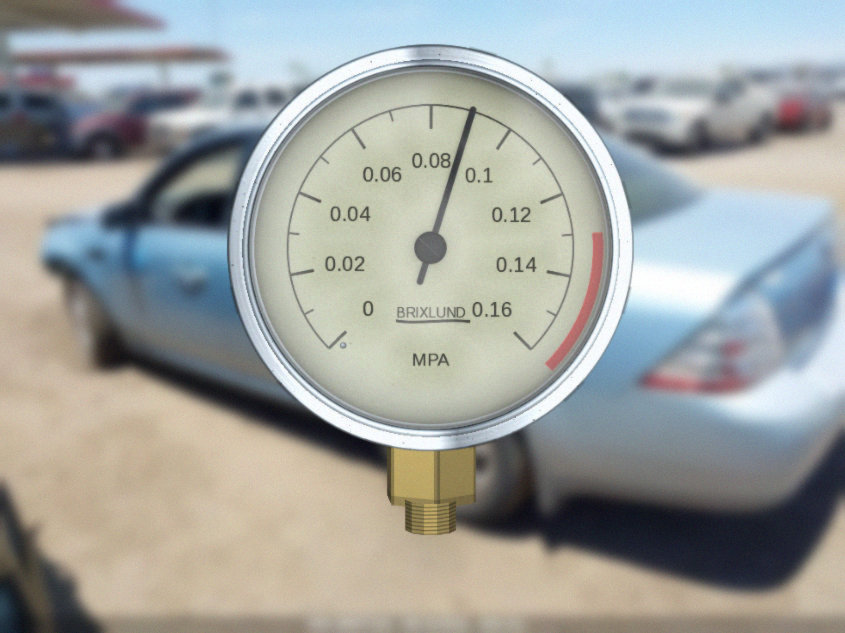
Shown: 0.09; MPa
